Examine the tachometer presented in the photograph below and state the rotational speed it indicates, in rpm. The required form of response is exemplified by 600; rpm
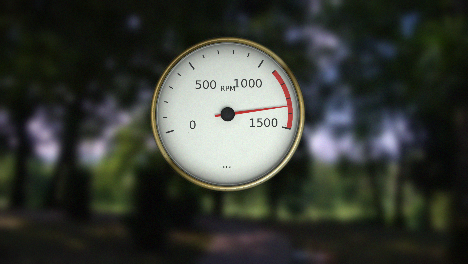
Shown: 1350; rpm
